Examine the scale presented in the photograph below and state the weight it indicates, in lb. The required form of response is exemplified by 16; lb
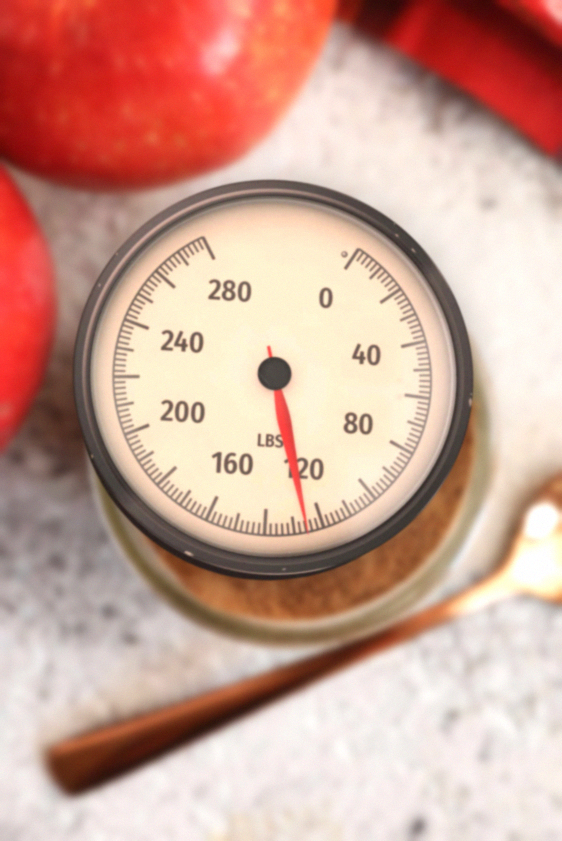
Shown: 126; lb
